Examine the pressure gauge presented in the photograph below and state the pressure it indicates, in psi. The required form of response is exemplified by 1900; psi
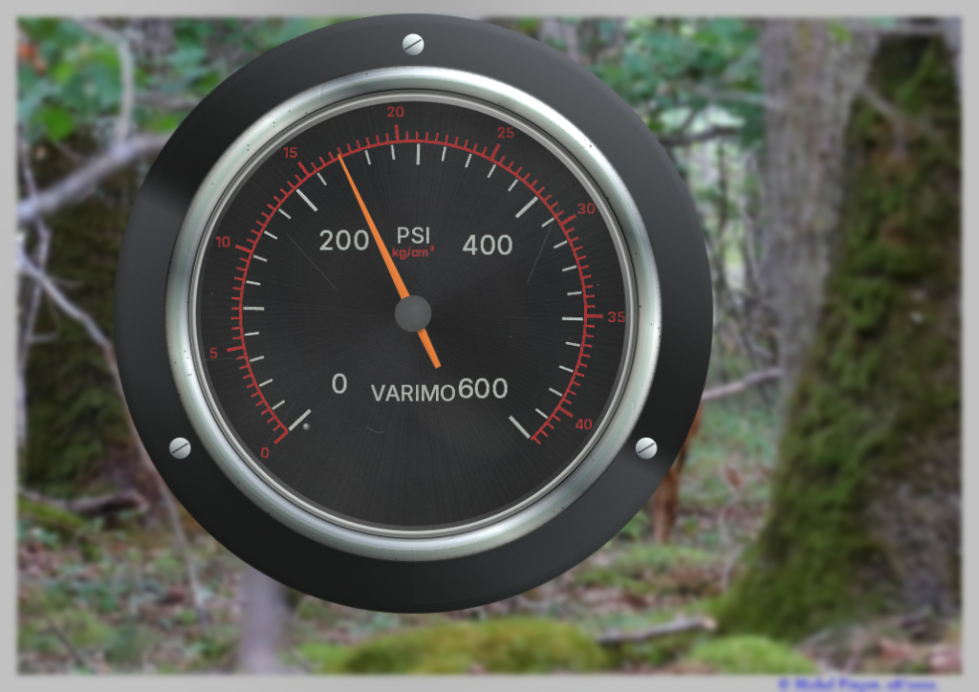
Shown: 240; psi
